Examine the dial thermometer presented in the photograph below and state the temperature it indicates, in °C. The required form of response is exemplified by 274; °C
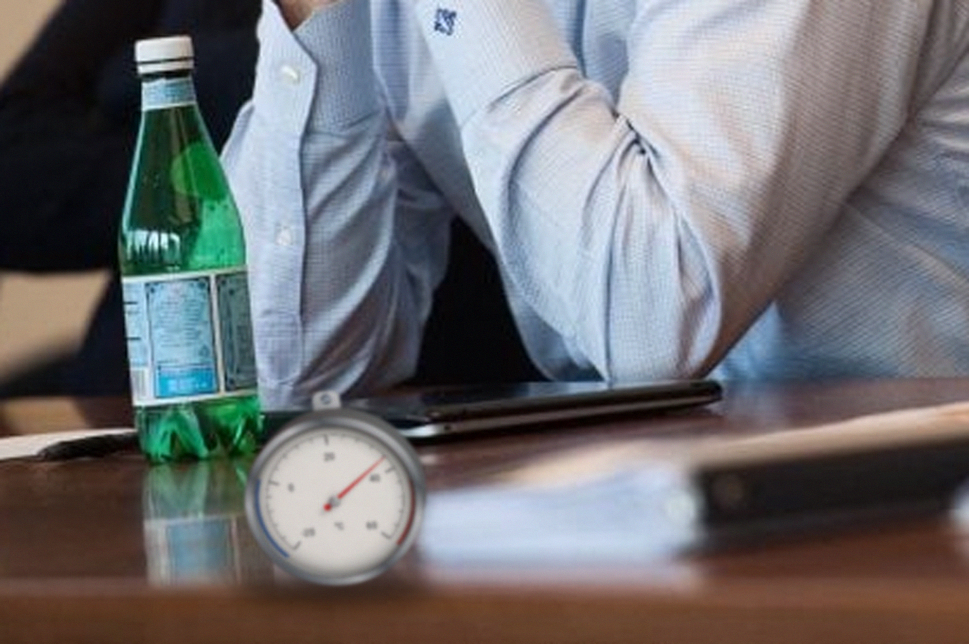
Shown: 36; °C
